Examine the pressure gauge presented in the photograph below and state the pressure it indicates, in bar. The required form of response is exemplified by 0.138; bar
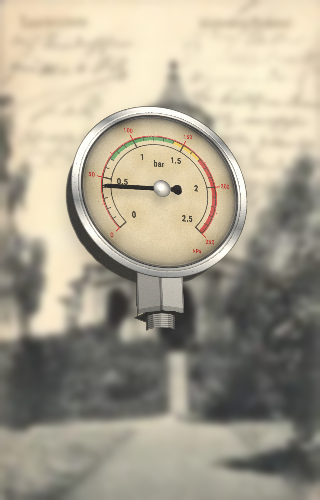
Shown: 0.4; bar
